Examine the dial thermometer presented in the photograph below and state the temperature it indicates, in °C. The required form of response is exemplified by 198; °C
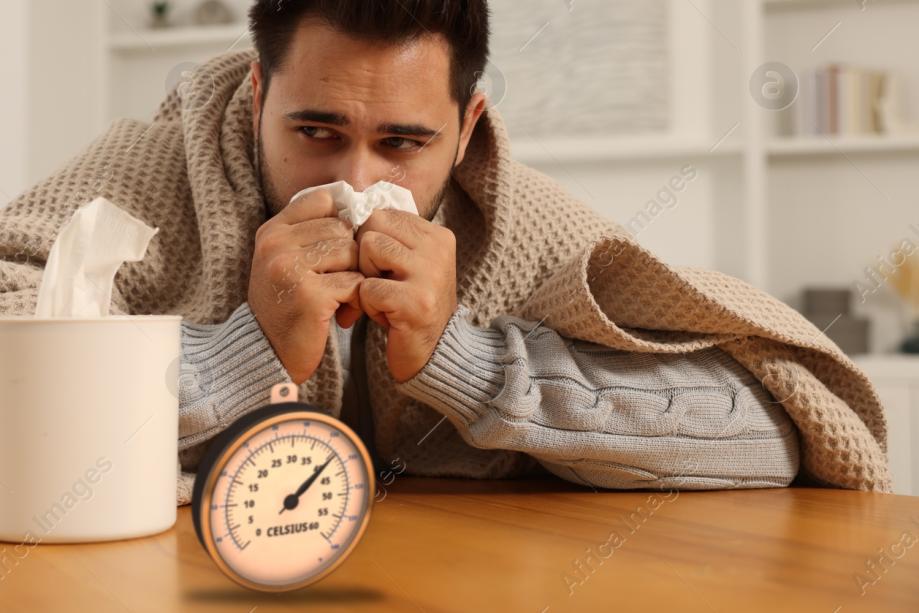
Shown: 40; °C
